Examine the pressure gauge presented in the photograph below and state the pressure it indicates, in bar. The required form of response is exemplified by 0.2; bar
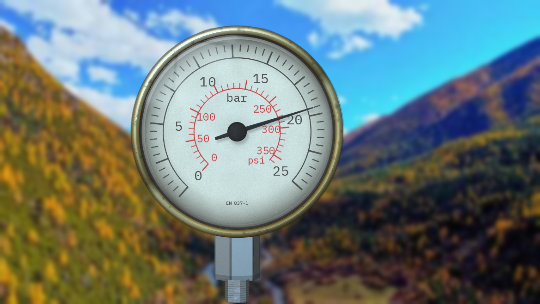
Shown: 19.5; bar
